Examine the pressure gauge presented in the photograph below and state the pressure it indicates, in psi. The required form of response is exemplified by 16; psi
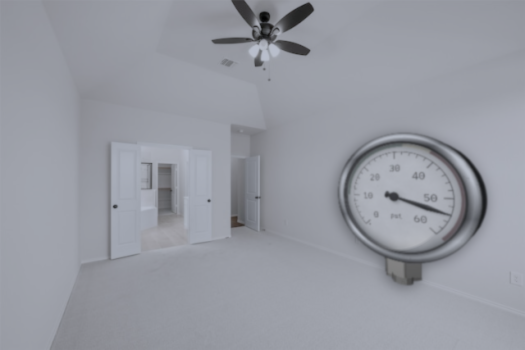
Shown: 54; psi
